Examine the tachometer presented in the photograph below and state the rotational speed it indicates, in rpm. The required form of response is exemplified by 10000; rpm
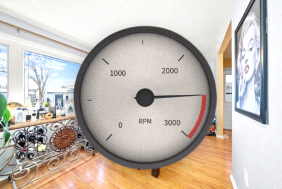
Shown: 2500; rpm
